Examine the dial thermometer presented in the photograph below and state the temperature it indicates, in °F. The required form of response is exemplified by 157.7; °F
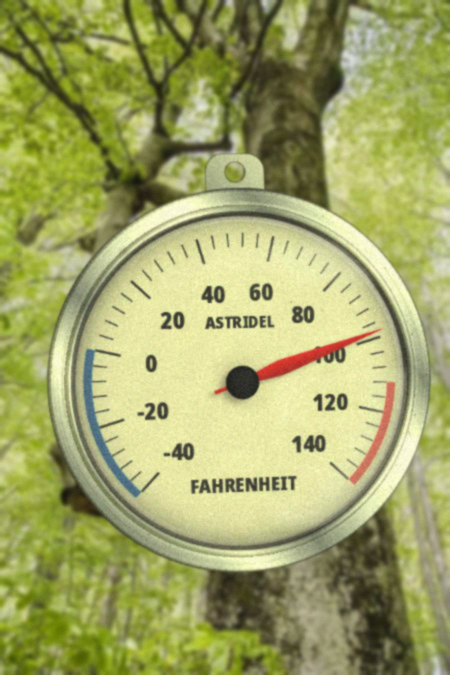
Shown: 98; °F
